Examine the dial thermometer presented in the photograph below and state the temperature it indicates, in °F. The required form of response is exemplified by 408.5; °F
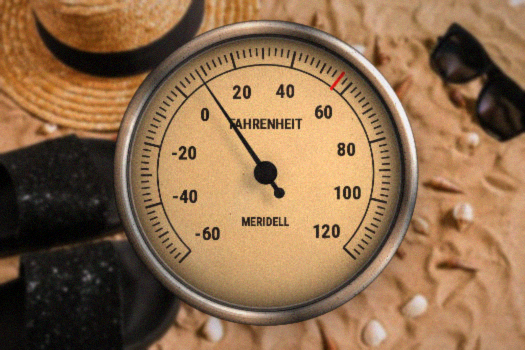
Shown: 8; °F
